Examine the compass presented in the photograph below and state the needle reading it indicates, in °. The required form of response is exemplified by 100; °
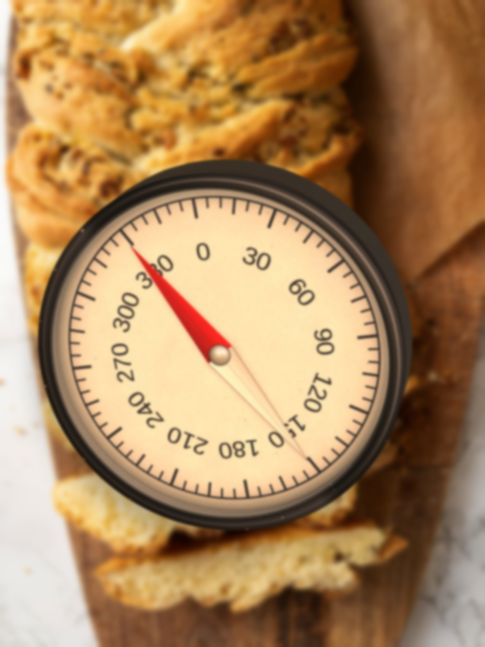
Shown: 330; °
